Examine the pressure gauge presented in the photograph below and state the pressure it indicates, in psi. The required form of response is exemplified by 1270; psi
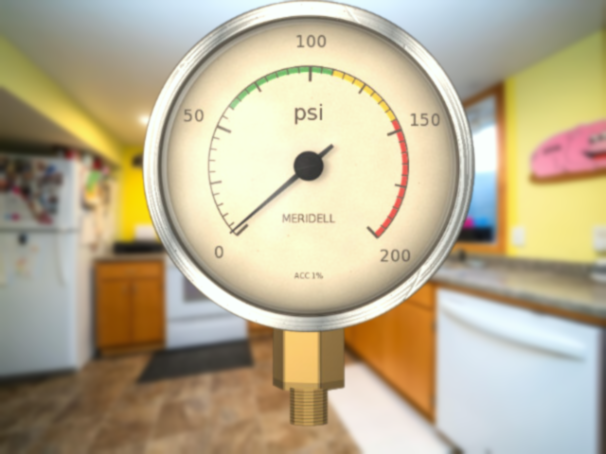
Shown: 2.5; psi
